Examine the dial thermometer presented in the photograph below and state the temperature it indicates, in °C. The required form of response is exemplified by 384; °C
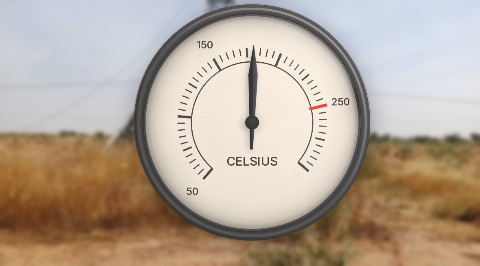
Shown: 180; °C
